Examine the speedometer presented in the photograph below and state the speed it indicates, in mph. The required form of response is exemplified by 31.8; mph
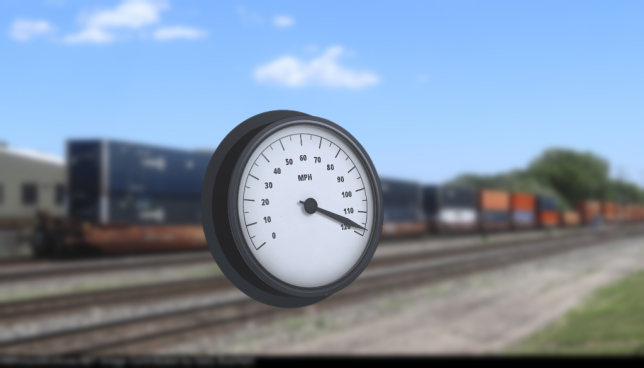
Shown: 117.5; mph
